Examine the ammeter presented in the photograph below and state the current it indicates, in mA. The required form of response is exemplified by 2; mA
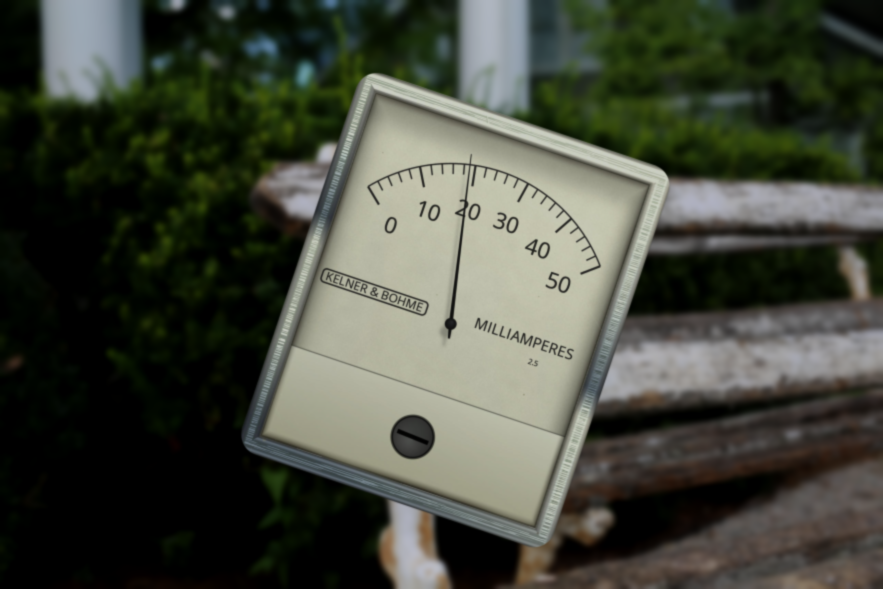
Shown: 19; mA
